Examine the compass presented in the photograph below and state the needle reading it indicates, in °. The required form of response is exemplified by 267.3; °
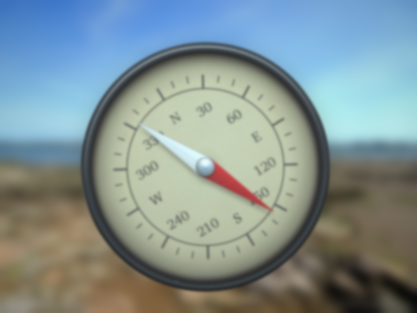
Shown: 155; °
